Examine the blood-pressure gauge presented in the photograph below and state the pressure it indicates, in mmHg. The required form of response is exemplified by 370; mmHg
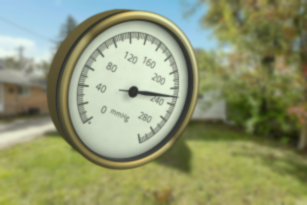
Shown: 230; mmHg
